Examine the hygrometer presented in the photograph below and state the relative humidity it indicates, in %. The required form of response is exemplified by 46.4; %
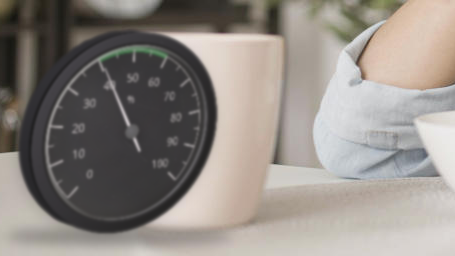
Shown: 40; %
